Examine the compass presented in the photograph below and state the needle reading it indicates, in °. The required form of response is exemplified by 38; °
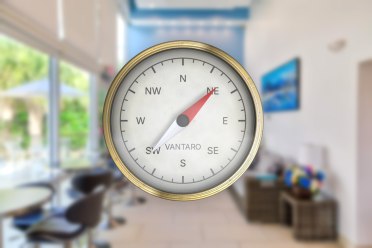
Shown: 45; °
